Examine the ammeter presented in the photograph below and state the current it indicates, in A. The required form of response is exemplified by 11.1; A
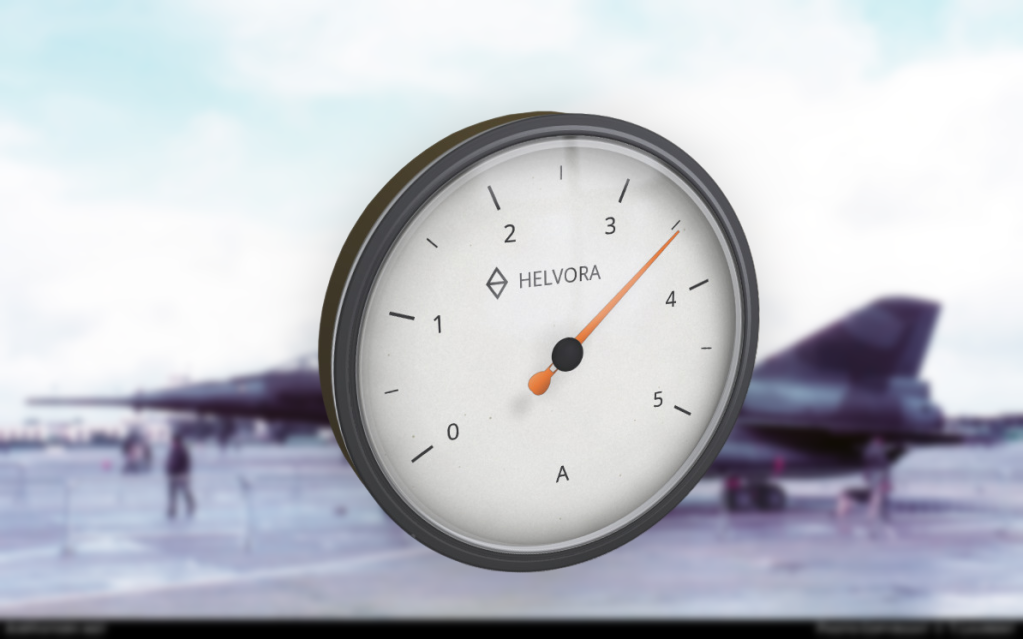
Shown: 3.5; A
